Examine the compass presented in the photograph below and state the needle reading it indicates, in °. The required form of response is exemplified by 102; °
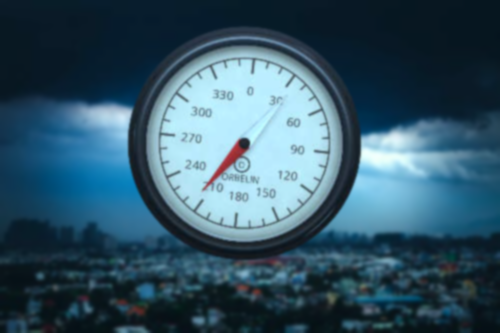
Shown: 215; °
